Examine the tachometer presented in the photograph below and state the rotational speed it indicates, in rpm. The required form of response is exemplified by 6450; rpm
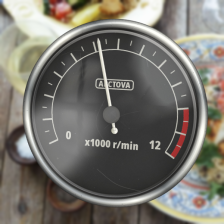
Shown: 5250; rpm
